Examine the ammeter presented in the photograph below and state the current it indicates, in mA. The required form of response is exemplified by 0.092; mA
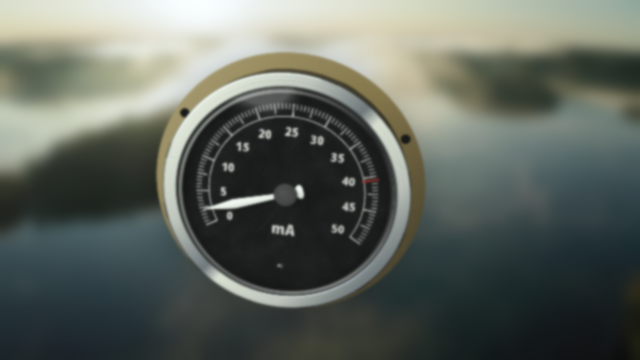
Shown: 2.5; mA
